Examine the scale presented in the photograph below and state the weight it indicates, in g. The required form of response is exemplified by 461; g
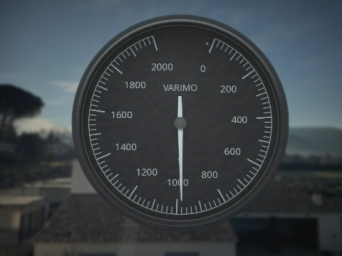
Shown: 980; g
